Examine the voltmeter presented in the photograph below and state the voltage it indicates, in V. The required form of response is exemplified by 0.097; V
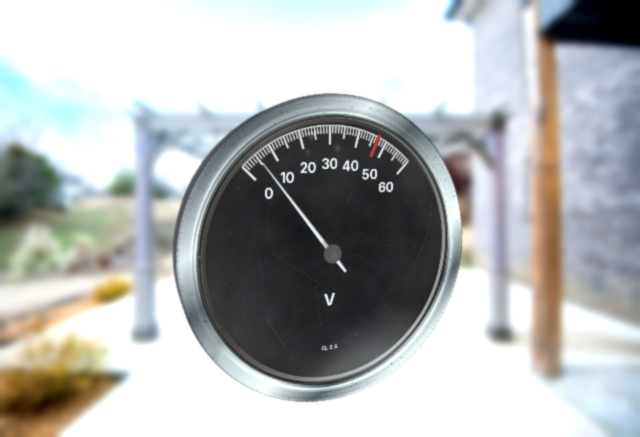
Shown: 5; V
